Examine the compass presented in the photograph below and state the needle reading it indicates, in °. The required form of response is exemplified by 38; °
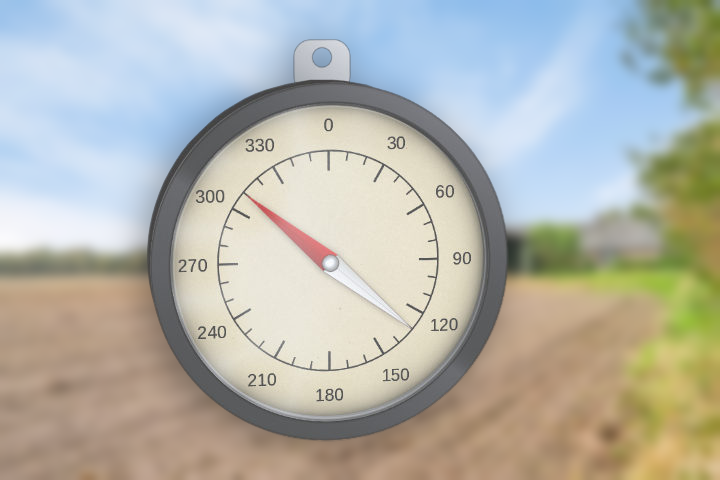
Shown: 310; °
